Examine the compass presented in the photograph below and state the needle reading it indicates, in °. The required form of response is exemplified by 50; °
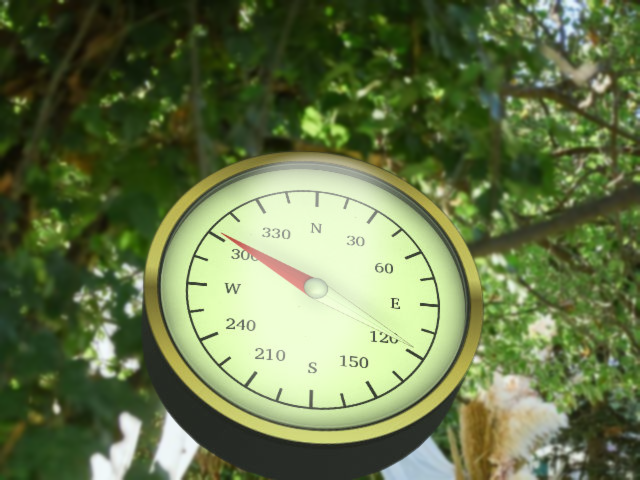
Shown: 300; °
